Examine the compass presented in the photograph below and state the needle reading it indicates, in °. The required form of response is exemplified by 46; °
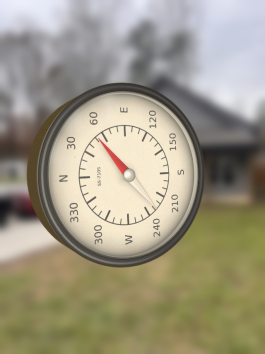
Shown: 50; °
